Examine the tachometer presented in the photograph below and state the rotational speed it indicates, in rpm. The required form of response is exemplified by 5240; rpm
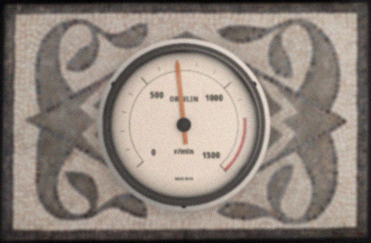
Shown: 700; rpm
